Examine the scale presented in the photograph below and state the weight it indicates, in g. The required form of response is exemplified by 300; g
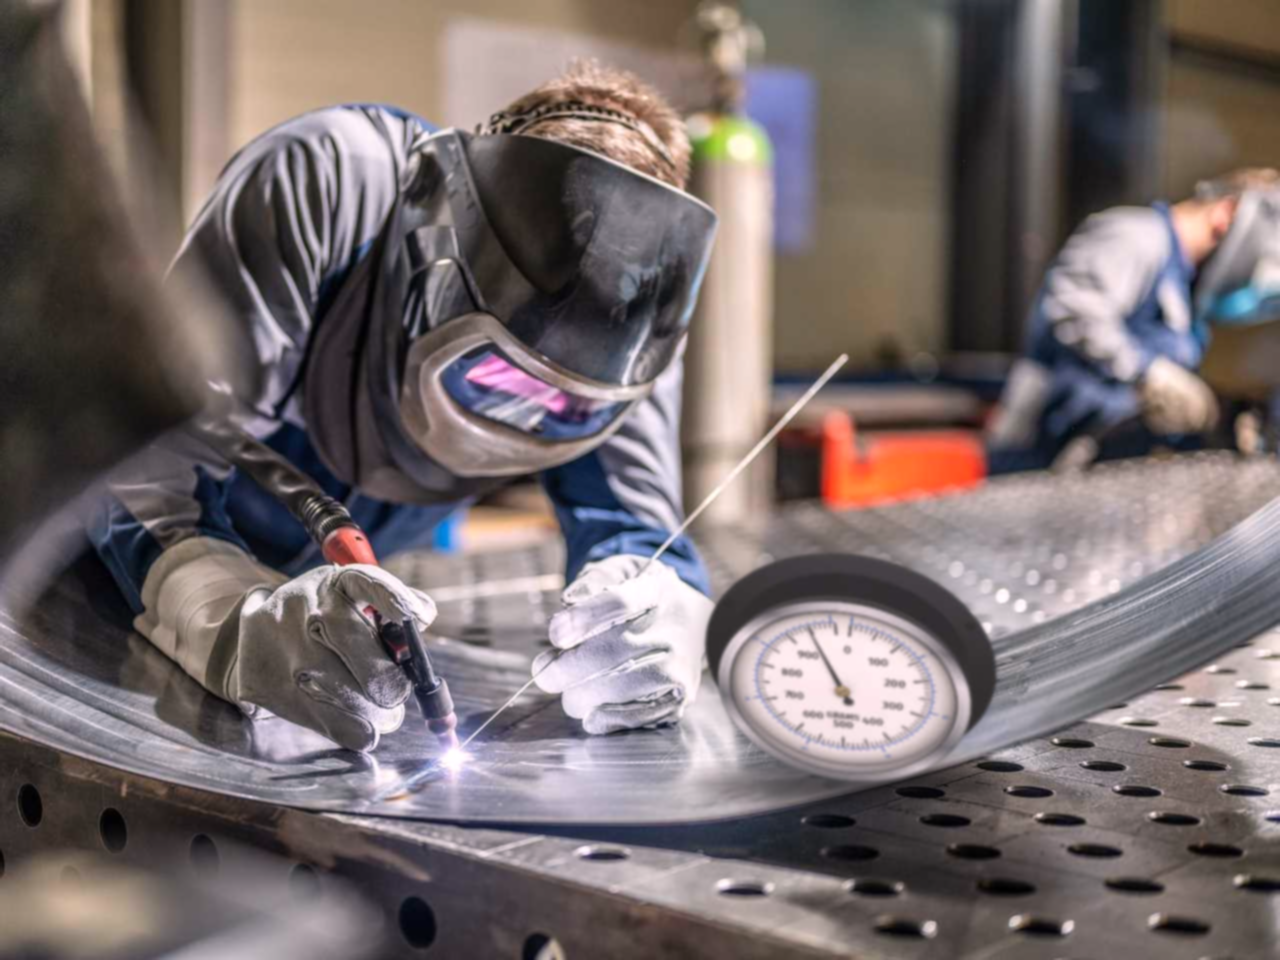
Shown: 950; g
